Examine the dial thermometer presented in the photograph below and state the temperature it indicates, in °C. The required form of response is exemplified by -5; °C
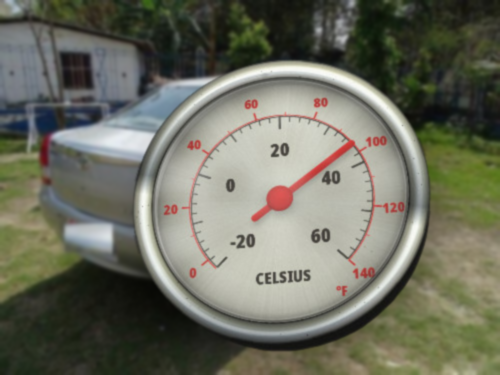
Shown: 36; °C
